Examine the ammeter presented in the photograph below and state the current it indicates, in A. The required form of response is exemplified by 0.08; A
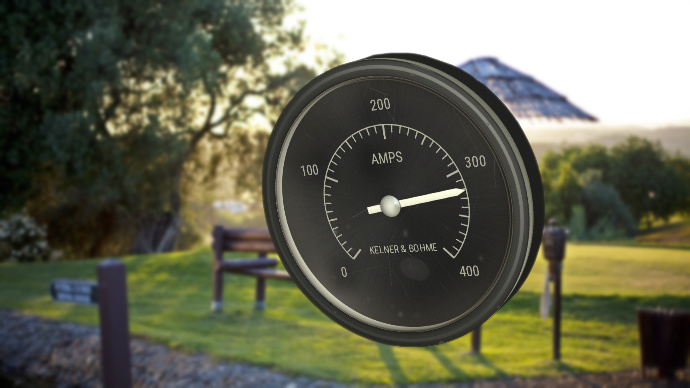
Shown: 320; A
